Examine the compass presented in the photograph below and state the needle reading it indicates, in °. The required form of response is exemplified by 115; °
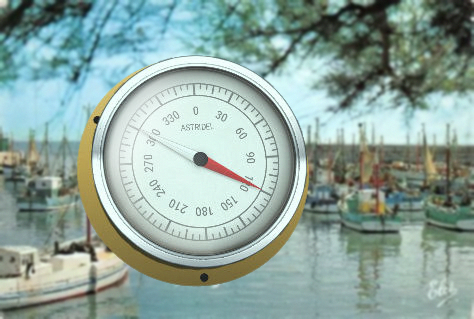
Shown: 120; °
